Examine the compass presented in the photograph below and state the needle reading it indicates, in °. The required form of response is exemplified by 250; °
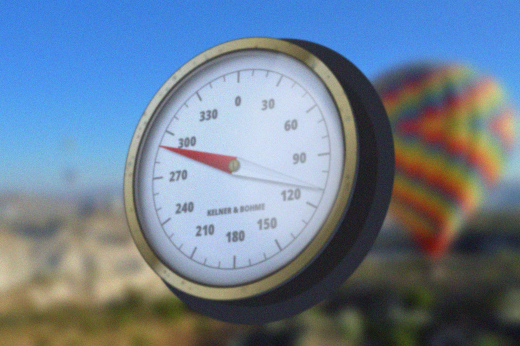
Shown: 290; °
